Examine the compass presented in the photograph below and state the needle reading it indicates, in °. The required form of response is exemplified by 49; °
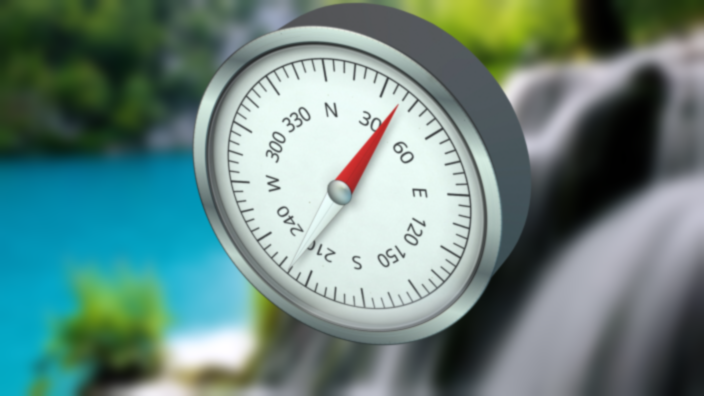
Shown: 40; °
